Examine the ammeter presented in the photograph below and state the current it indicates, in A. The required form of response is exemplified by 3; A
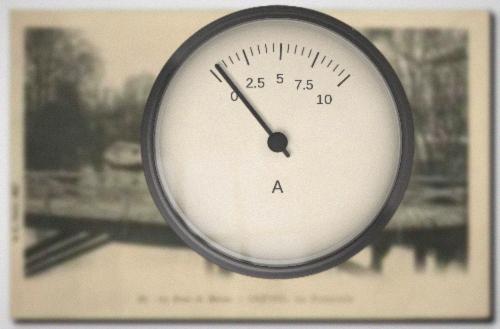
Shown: 0.5; A
